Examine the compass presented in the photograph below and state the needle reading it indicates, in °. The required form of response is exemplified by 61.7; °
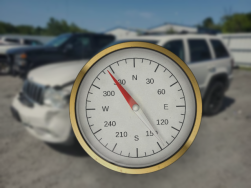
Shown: 325; °
